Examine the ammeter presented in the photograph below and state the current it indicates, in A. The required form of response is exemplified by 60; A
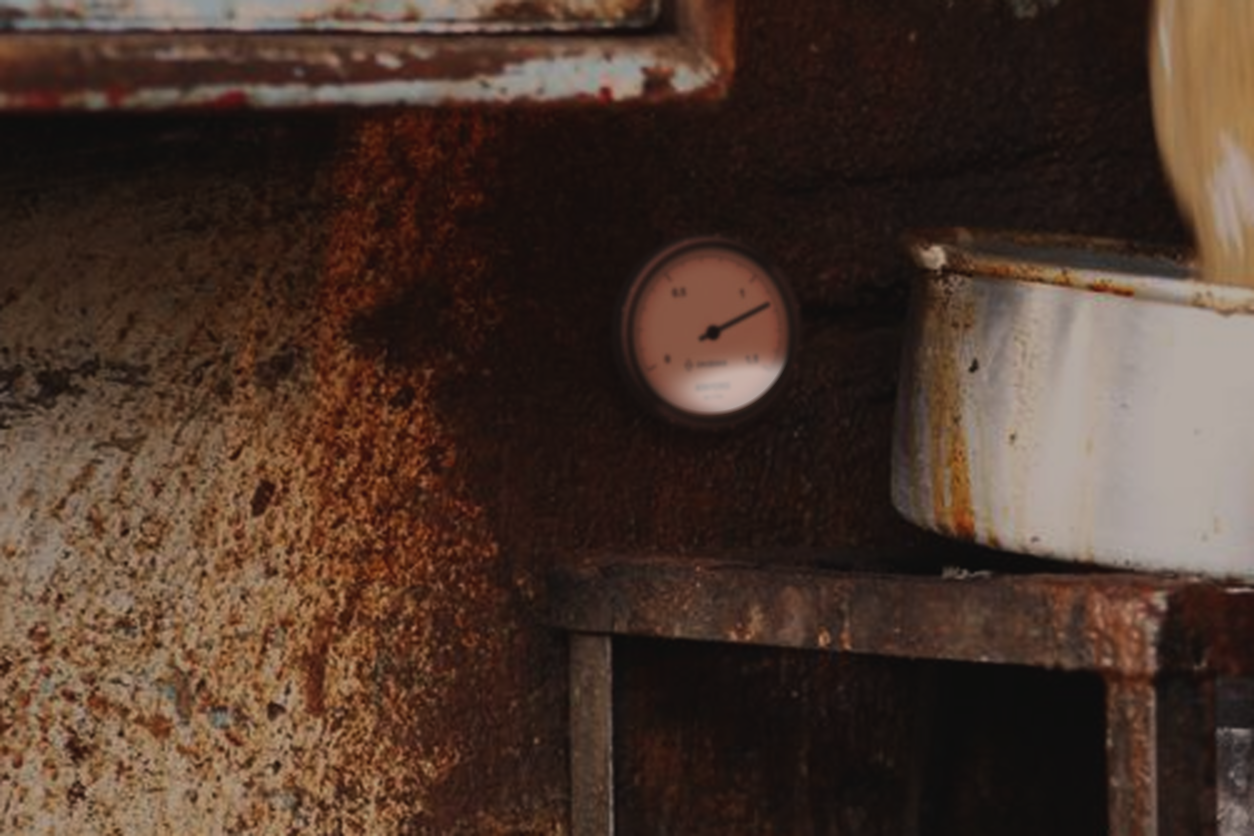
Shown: 1.15; A
